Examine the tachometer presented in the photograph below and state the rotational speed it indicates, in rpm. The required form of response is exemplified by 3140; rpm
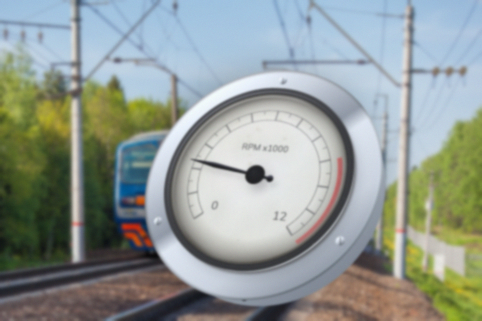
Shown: 2250; rpm
